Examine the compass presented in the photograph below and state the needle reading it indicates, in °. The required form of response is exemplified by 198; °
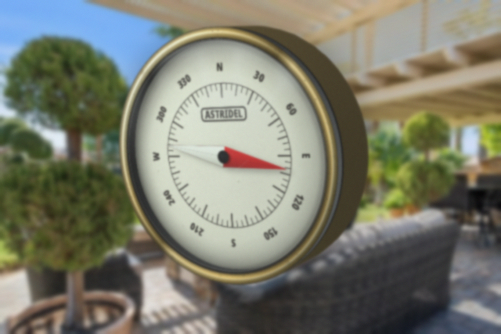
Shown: 100; °
